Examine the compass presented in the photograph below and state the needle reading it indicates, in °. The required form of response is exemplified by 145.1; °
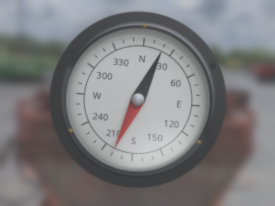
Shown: 200; °
